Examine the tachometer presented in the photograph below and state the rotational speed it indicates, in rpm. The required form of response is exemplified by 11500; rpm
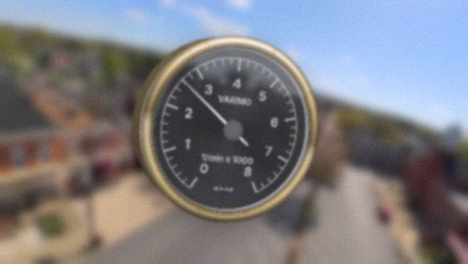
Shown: 2600; rpm
